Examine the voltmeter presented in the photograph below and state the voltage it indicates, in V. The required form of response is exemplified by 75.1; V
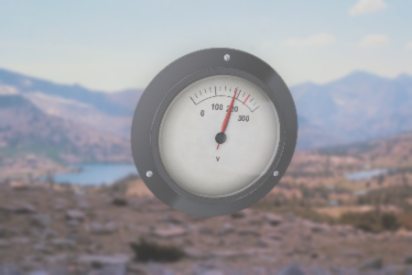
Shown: 180; V
